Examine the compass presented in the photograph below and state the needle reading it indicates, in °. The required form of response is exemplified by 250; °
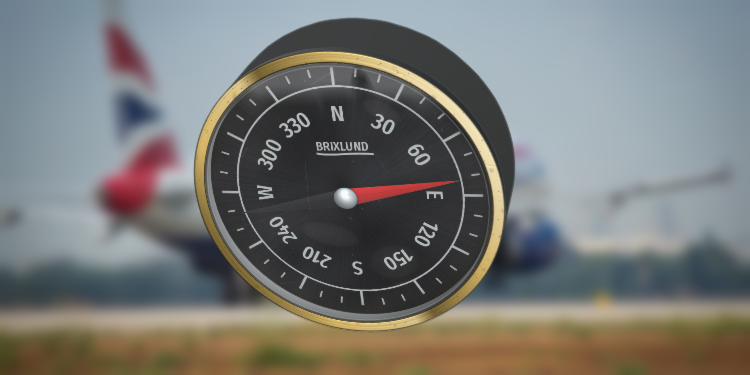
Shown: 80; °
